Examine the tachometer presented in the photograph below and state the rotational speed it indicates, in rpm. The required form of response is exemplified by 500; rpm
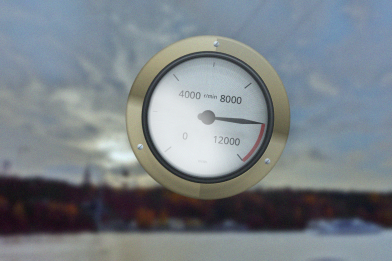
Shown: 10000; rpm
